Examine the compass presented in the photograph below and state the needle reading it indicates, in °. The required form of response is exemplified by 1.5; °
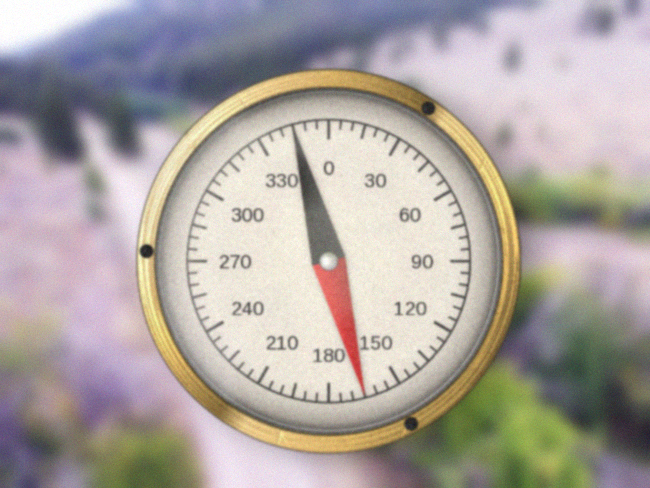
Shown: 165; °
